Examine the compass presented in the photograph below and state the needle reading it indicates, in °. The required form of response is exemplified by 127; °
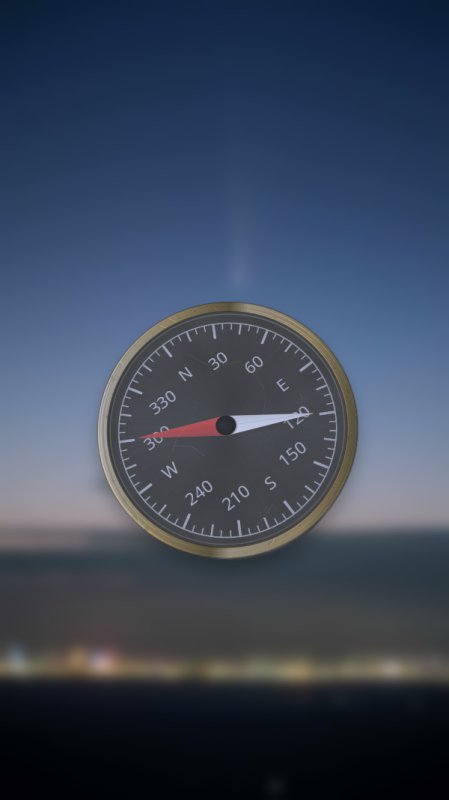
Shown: 300; °
